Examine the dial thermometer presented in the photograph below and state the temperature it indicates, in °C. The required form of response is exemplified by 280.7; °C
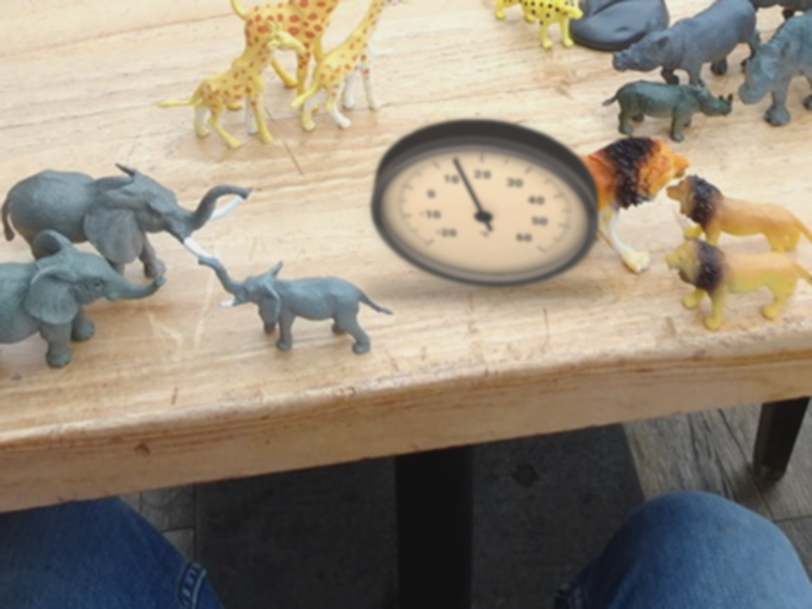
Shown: 15; °C
